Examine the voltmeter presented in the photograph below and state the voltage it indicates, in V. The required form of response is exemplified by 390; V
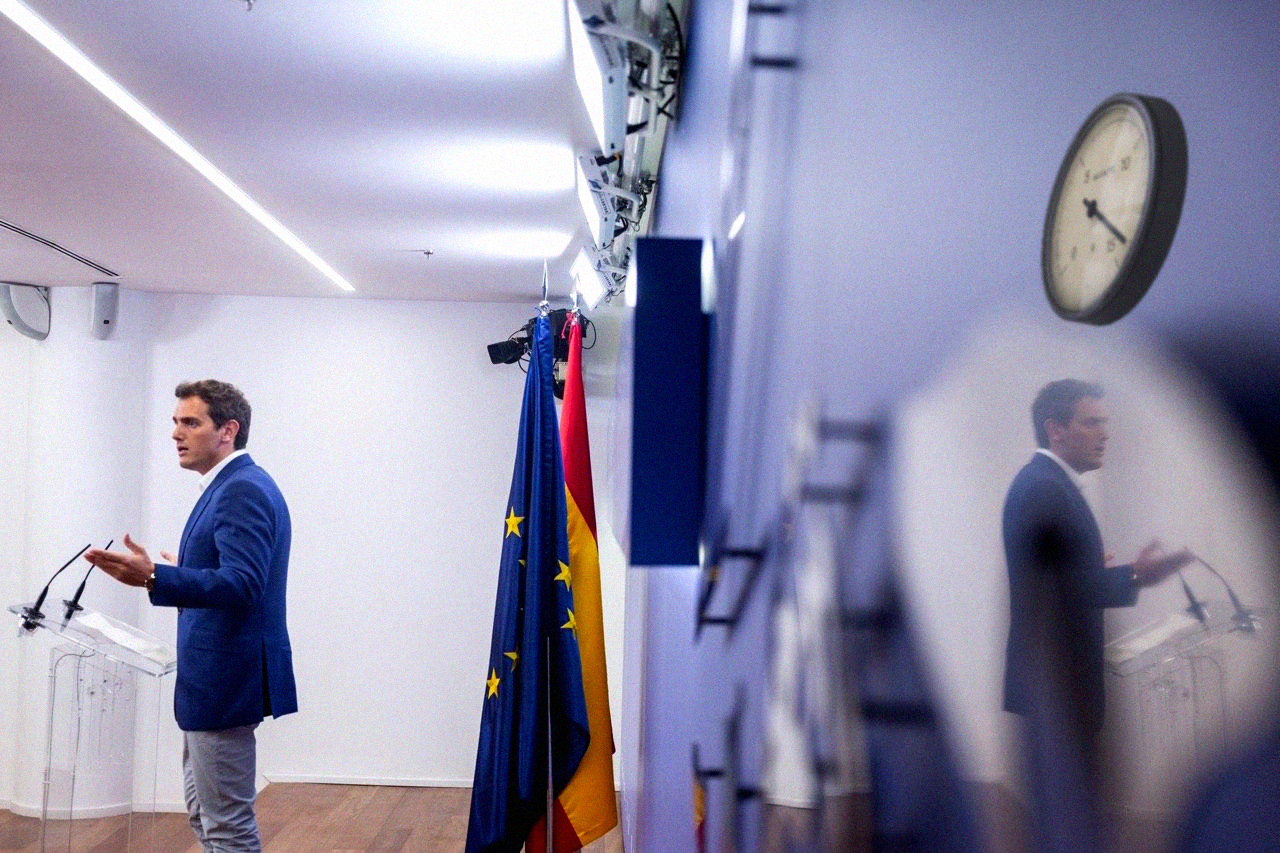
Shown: 14; V
